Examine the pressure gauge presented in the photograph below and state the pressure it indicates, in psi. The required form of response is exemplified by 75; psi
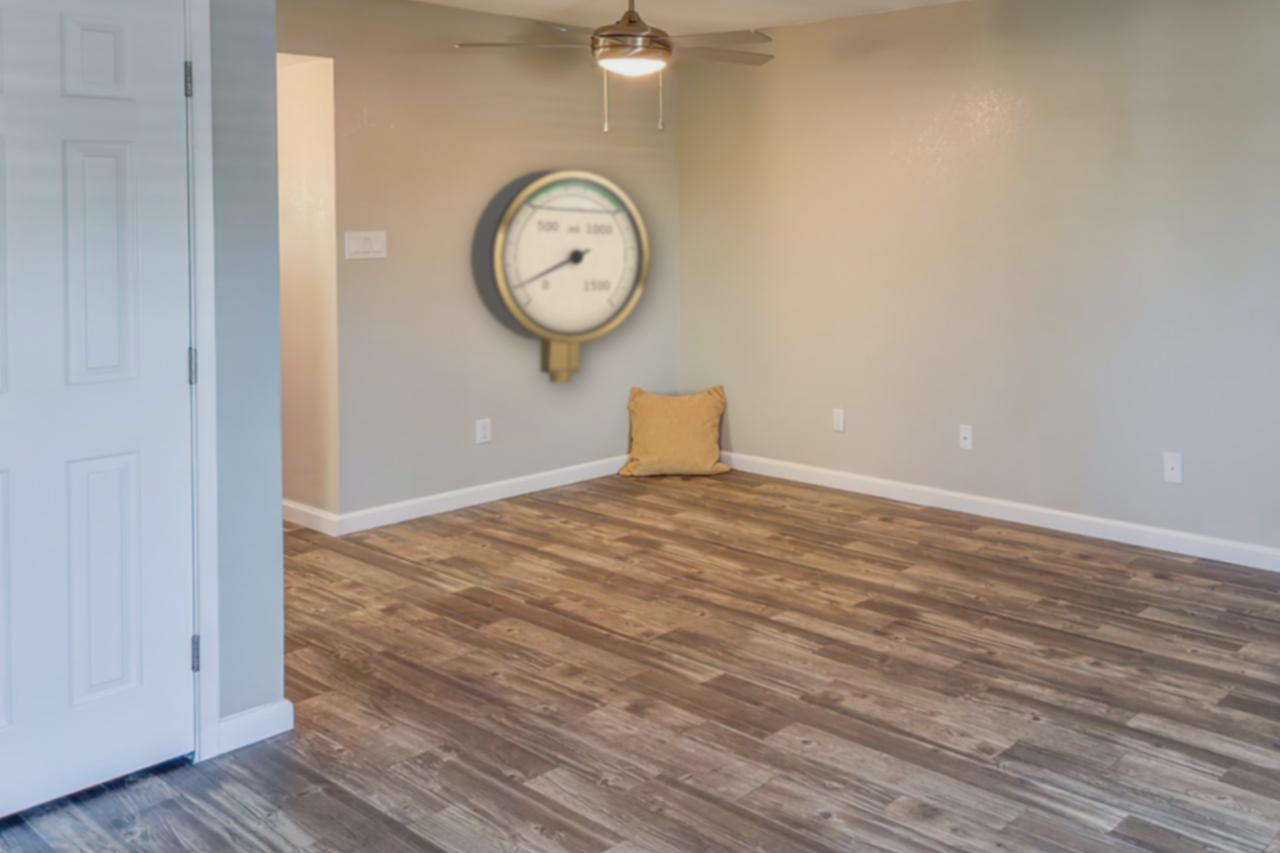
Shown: 100; psi
